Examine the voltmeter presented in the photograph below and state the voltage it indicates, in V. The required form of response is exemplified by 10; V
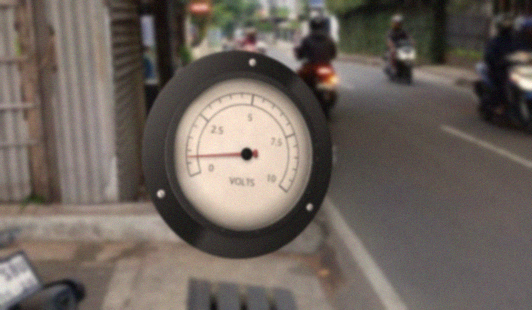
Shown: 0.75; V
